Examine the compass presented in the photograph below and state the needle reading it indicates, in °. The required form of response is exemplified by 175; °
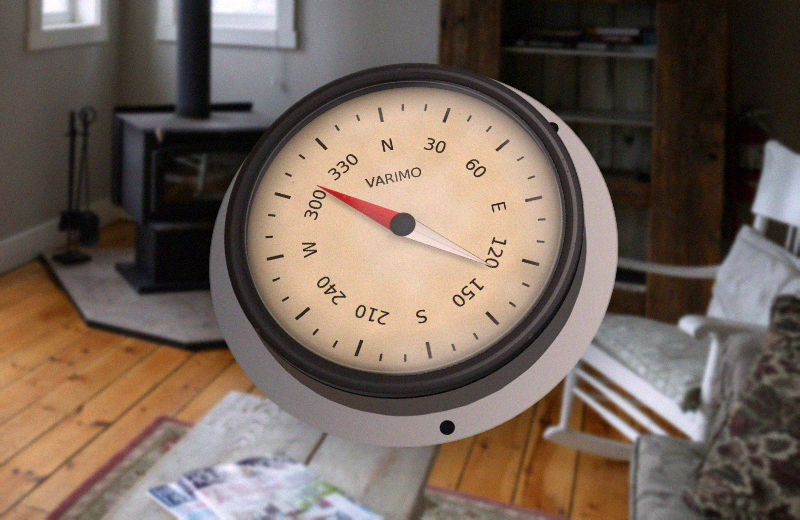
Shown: 310; °
